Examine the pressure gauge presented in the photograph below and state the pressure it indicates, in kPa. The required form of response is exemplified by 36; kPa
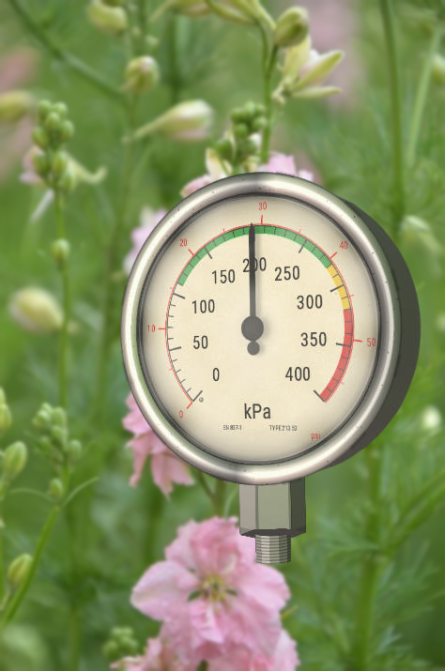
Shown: 200; kPa
